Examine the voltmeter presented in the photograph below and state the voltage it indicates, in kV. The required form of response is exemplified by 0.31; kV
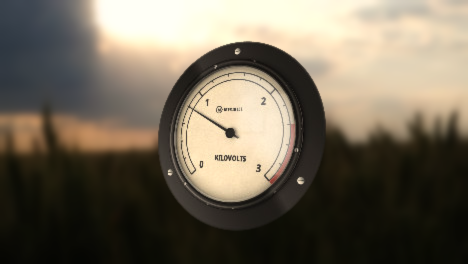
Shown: 0.8; kV
